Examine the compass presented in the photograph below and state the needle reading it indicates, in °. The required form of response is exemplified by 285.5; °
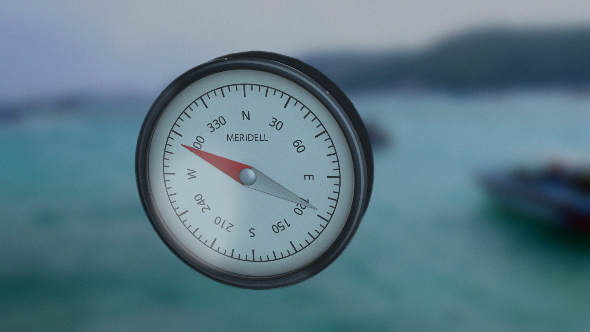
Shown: 295; °
